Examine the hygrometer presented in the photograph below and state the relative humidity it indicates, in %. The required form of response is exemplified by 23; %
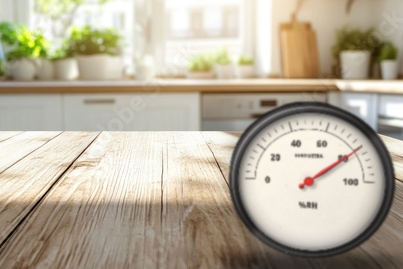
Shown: 80; %
